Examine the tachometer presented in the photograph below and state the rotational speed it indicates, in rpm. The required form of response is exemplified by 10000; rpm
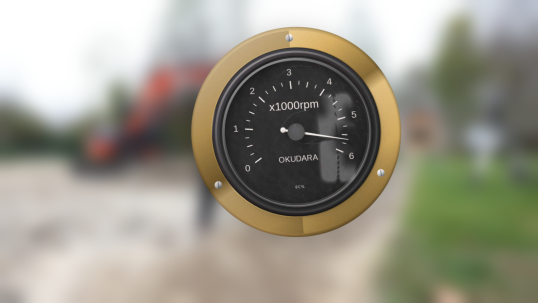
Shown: 5625; rpm
